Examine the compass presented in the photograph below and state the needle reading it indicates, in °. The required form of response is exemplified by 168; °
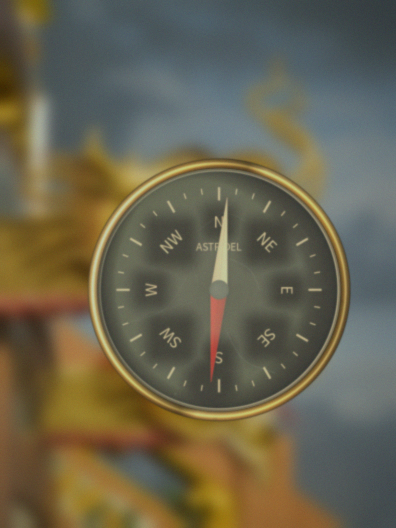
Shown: 185; °
